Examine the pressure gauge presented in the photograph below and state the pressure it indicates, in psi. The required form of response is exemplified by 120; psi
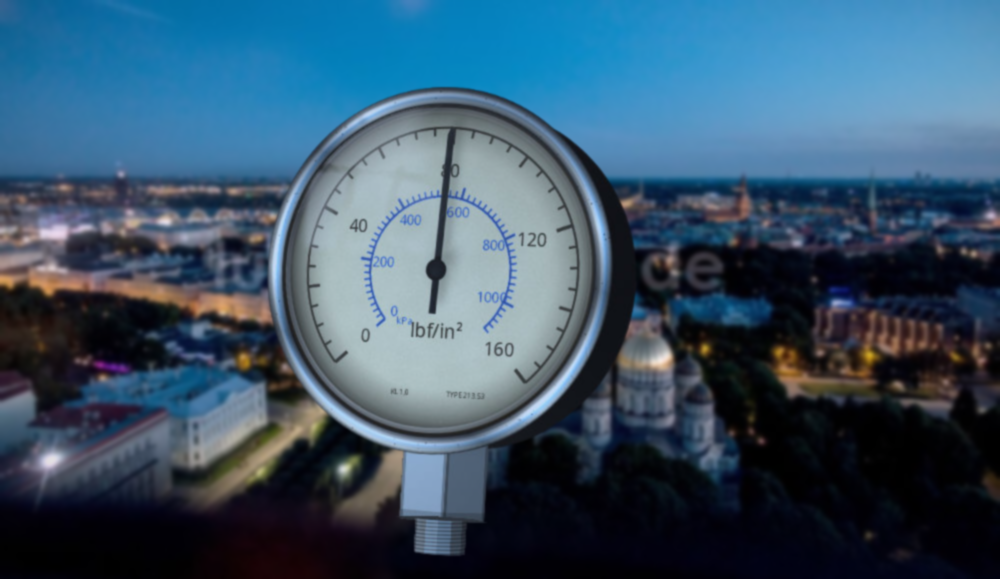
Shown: 80; psi
